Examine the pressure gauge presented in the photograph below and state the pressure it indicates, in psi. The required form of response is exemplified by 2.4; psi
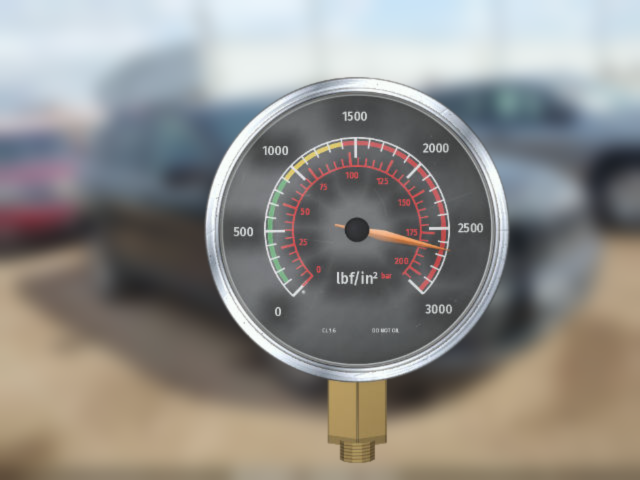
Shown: 2650; psi
